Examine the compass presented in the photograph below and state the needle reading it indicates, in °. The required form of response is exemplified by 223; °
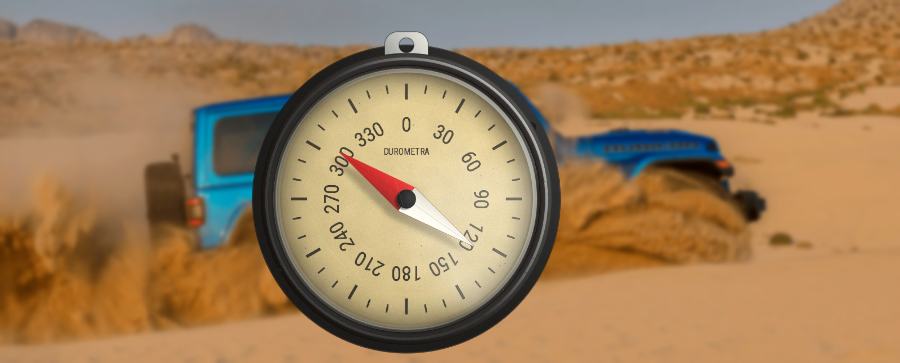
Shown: 305; °
